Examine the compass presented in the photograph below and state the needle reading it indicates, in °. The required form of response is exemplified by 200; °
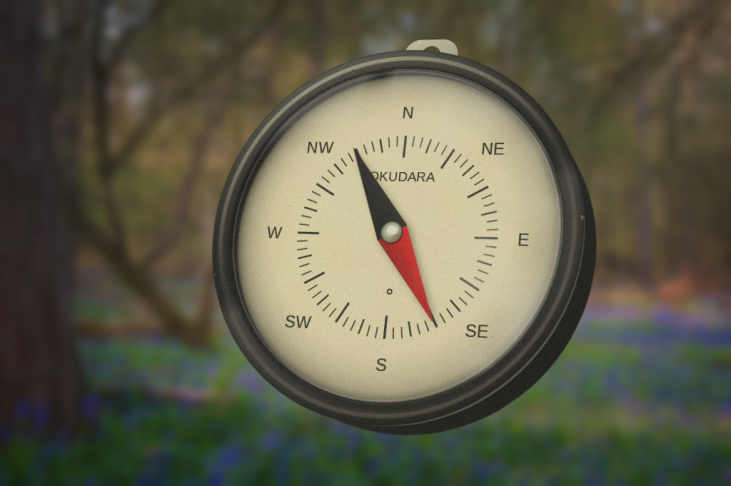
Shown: 150; °
